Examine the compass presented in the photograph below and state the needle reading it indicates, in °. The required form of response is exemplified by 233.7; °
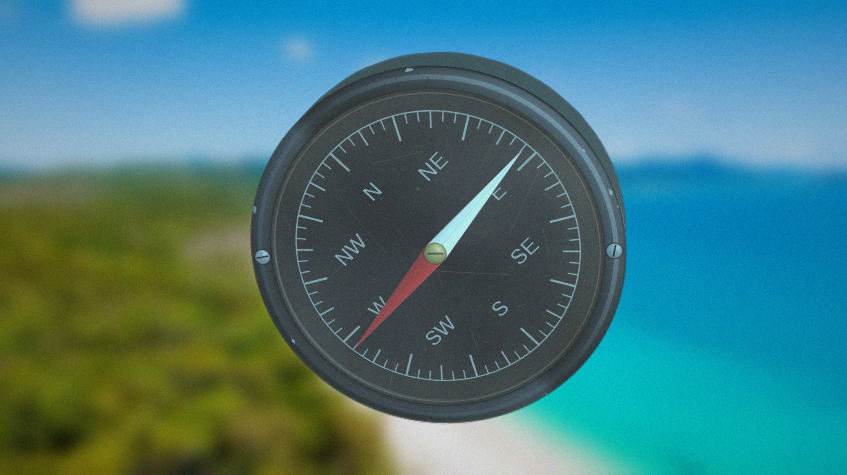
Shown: 265; °
